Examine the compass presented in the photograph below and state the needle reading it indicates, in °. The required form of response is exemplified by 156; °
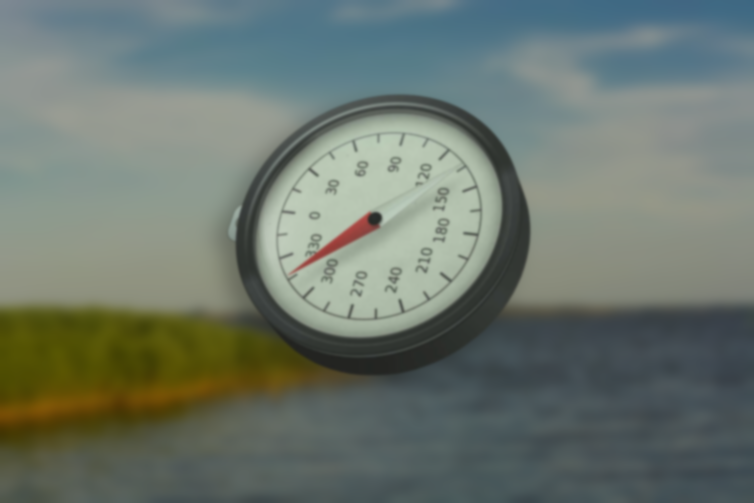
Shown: 315; °
